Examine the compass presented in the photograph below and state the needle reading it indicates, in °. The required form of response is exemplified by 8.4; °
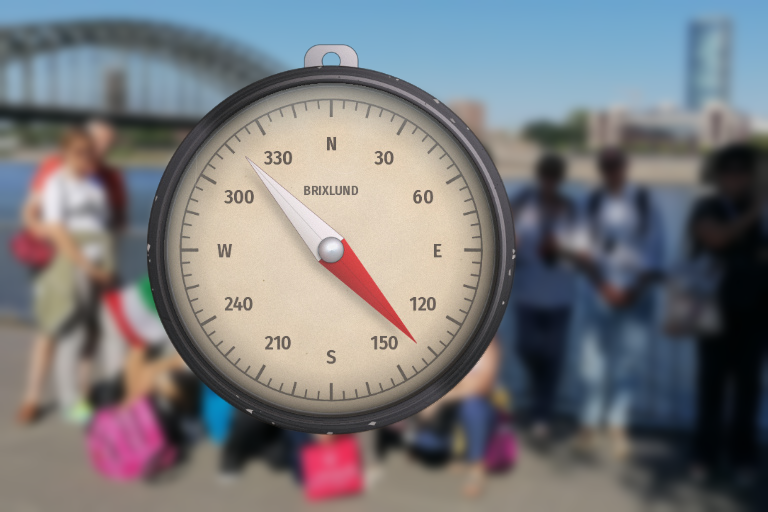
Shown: 137.5; °
